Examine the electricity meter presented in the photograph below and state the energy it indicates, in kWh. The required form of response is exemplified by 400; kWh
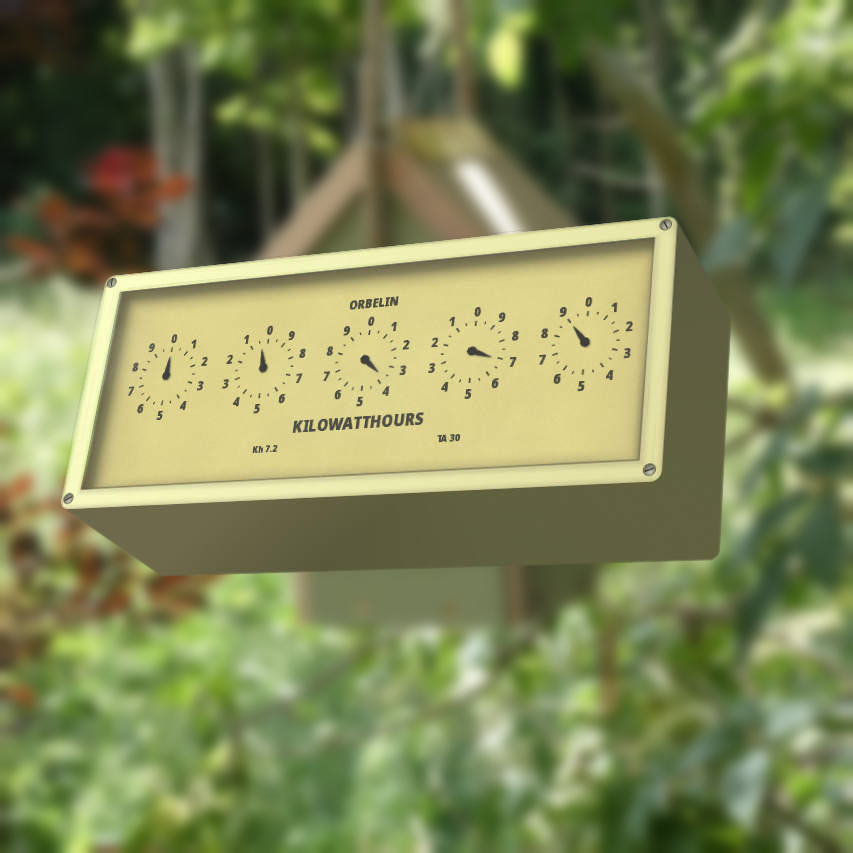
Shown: 369; kWh
